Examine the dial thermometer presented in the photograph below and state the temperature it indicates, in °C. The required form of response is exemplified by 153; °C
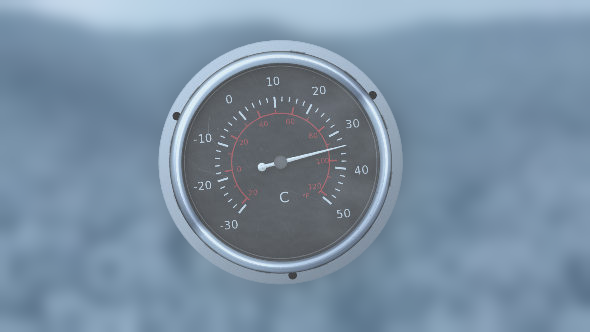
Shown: 34; °C
